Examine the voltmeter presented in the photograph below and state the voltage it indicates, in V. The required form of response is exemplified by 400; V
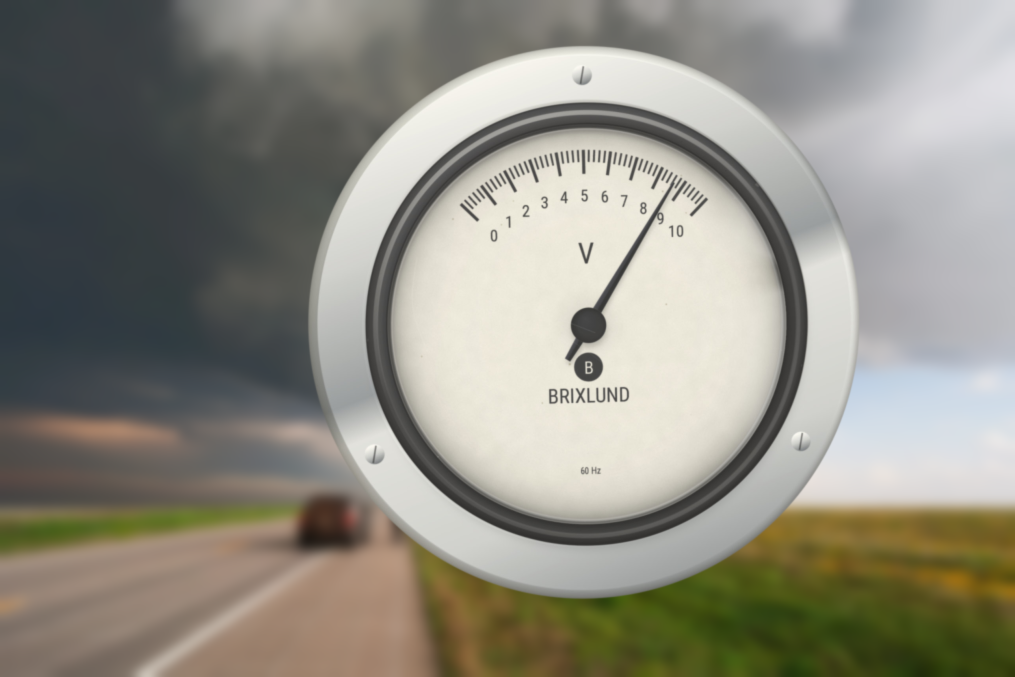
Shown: 8.6; V
